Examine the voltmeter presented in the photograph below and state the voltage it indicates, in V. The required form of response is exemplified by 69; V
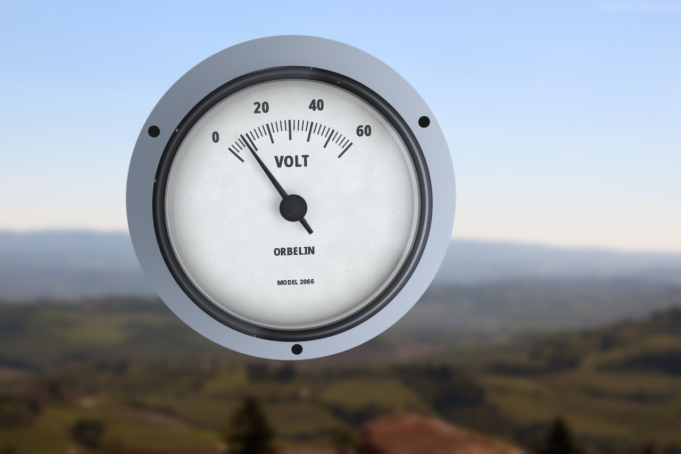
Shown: 8; V
